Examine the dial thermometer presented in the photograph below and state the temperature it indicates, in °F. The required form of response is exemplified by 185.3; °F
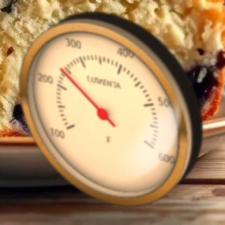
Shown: 250; °F
